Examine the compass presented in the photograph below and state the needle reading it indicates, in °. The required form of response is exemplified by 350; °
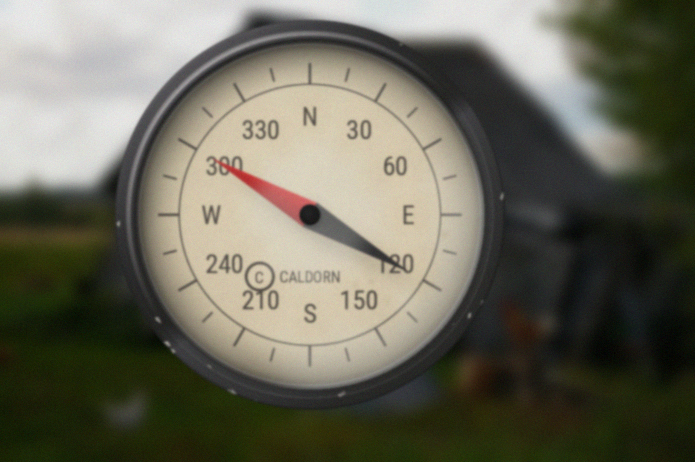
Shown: 300; °
